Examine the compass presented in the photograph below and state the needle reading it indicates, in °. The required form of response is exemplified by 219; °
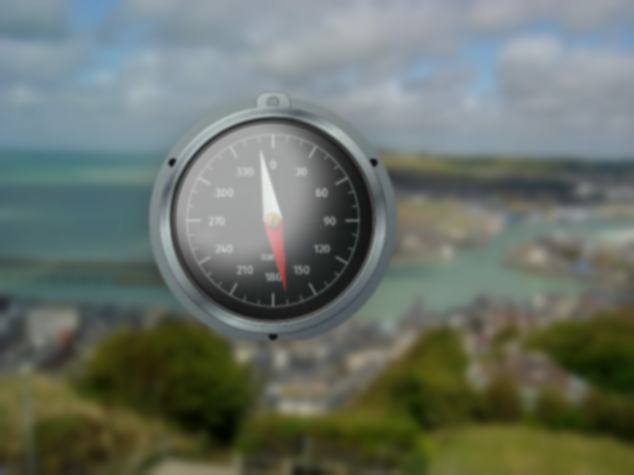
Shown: 170; °
